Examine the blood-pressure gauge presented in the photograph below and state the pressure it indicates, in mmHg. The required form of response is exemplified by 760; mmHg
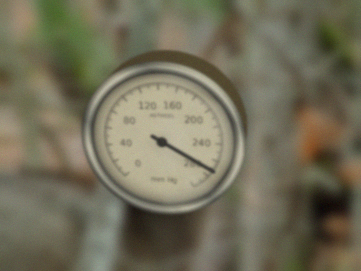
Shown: 270; mmHg
